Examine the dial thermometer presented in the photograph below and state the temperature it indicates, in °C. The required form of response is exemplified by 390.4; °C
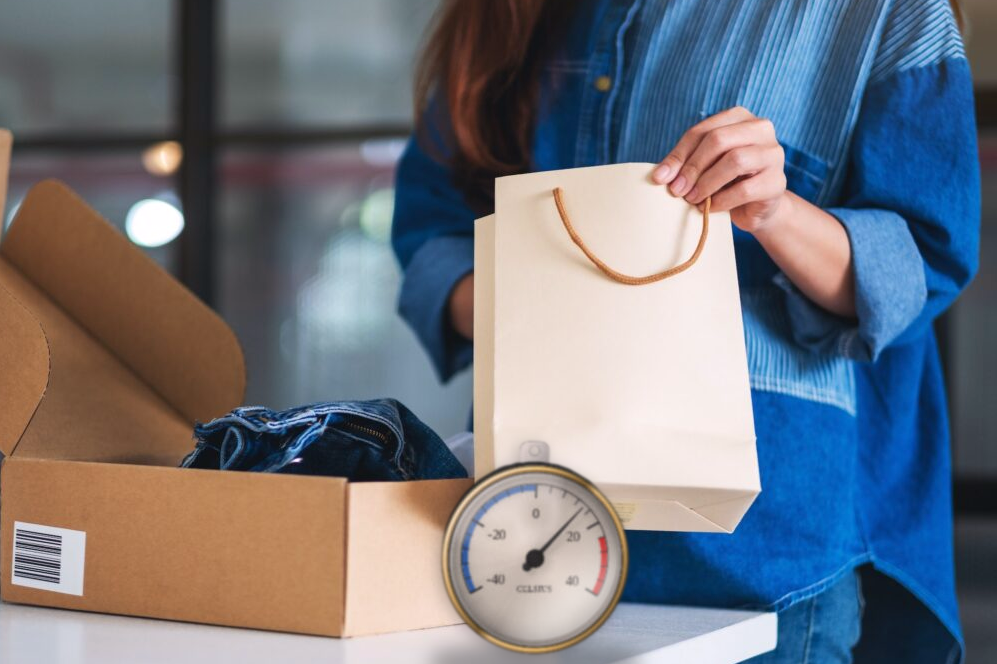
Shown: 14; °C
